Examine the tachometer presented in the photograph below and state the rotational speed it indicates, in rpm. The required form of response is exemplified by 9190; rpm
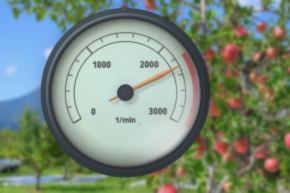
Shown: 2300; rpm
